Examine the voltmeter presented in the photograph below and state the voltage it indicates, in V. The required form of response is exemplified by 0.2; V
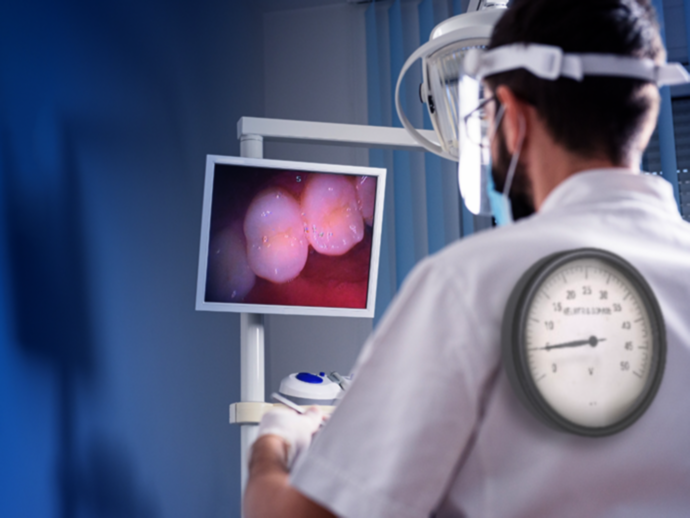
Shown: 5; V
